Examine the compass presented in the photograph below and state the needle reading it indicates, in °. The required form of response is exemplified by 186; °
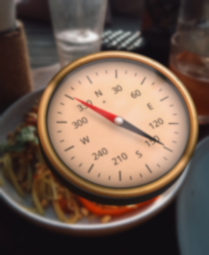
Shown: 330; °
